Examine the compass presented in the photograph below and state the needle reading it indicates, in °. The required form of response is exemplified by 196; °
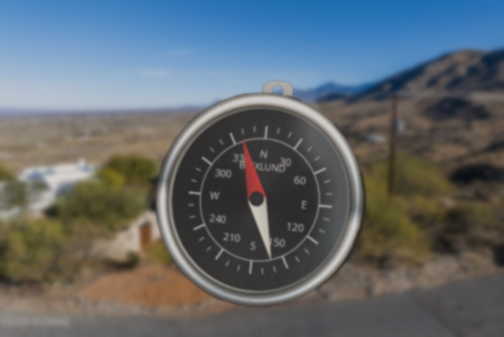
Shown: 340; °
